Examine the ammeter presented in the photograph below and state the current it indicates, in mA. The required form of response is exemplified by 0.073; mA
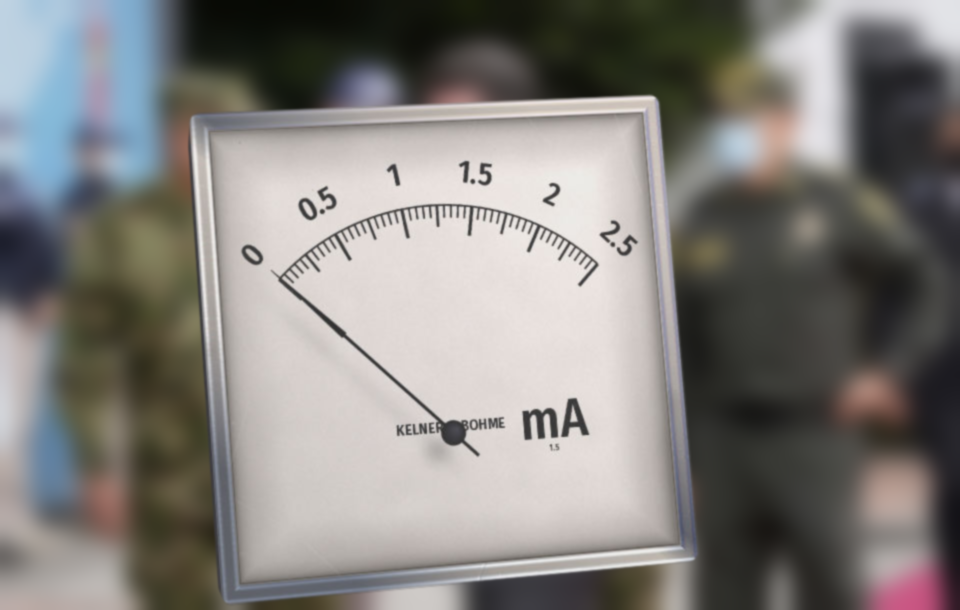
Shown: 0; mA
